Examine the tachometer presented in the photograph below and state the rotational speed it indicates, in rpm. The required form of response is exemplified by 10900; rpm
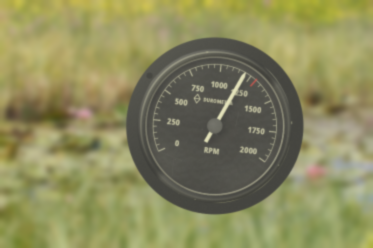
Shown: 1200; rpm
